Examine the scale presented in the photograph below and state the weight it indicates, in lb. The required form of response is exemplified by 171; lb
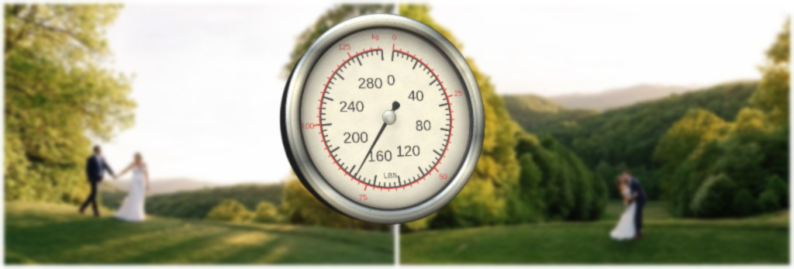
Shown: 176; lb
